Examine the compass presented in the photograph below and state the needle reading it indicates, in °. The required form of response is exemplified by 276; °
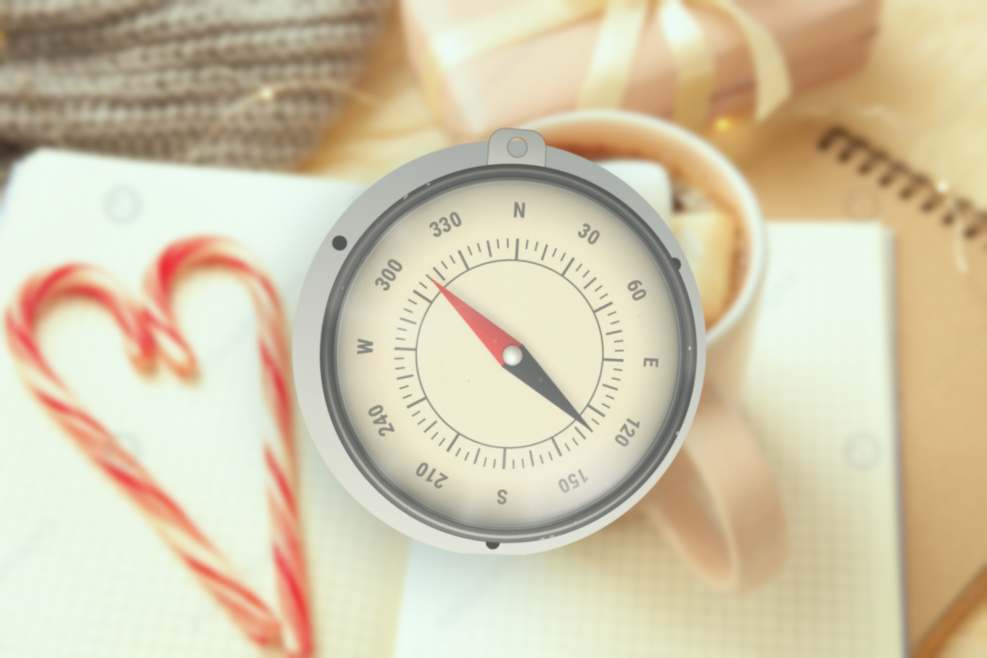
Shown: 310; °
